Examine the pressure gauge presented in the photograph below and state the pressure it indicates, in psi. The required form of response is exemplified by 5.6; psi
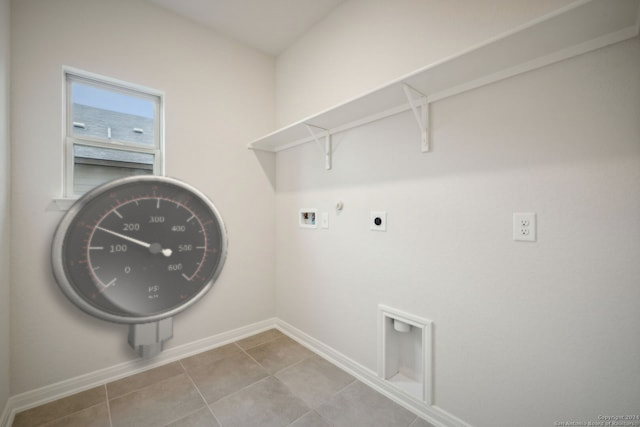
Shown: 150; psi
